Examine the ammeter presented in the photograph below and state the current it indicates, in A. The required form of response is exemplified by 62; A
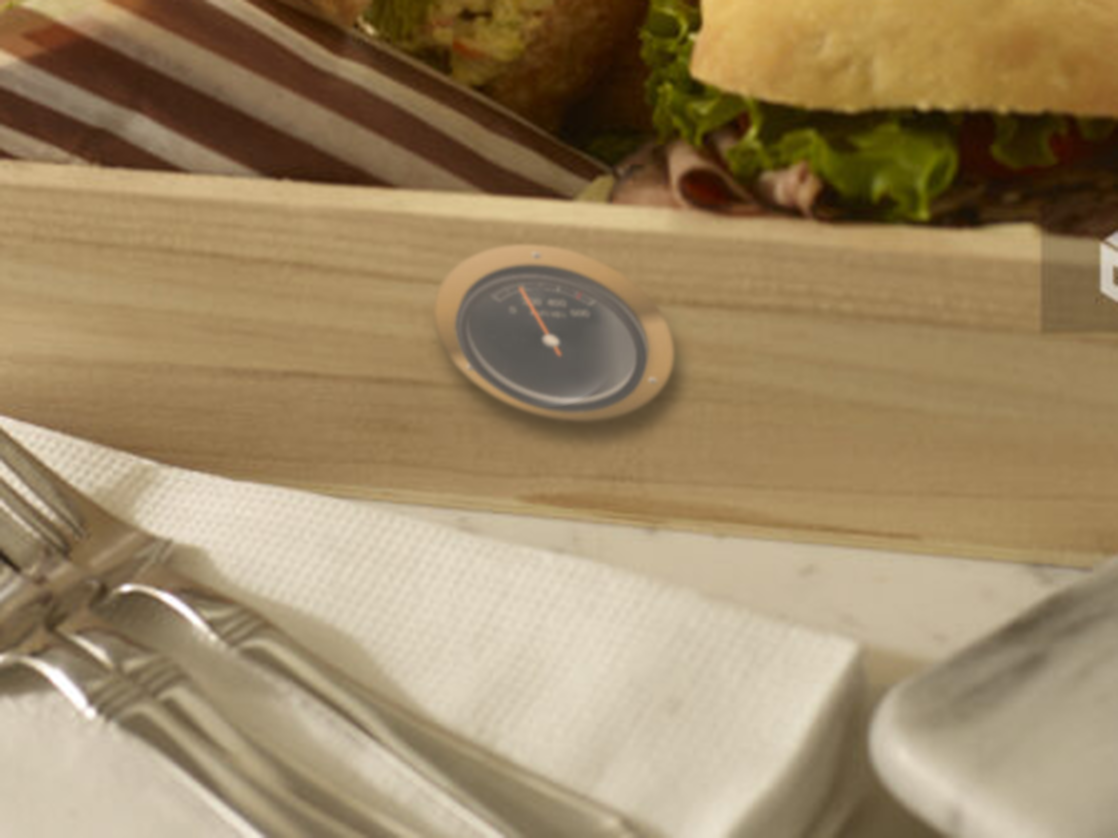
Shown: 200; A
